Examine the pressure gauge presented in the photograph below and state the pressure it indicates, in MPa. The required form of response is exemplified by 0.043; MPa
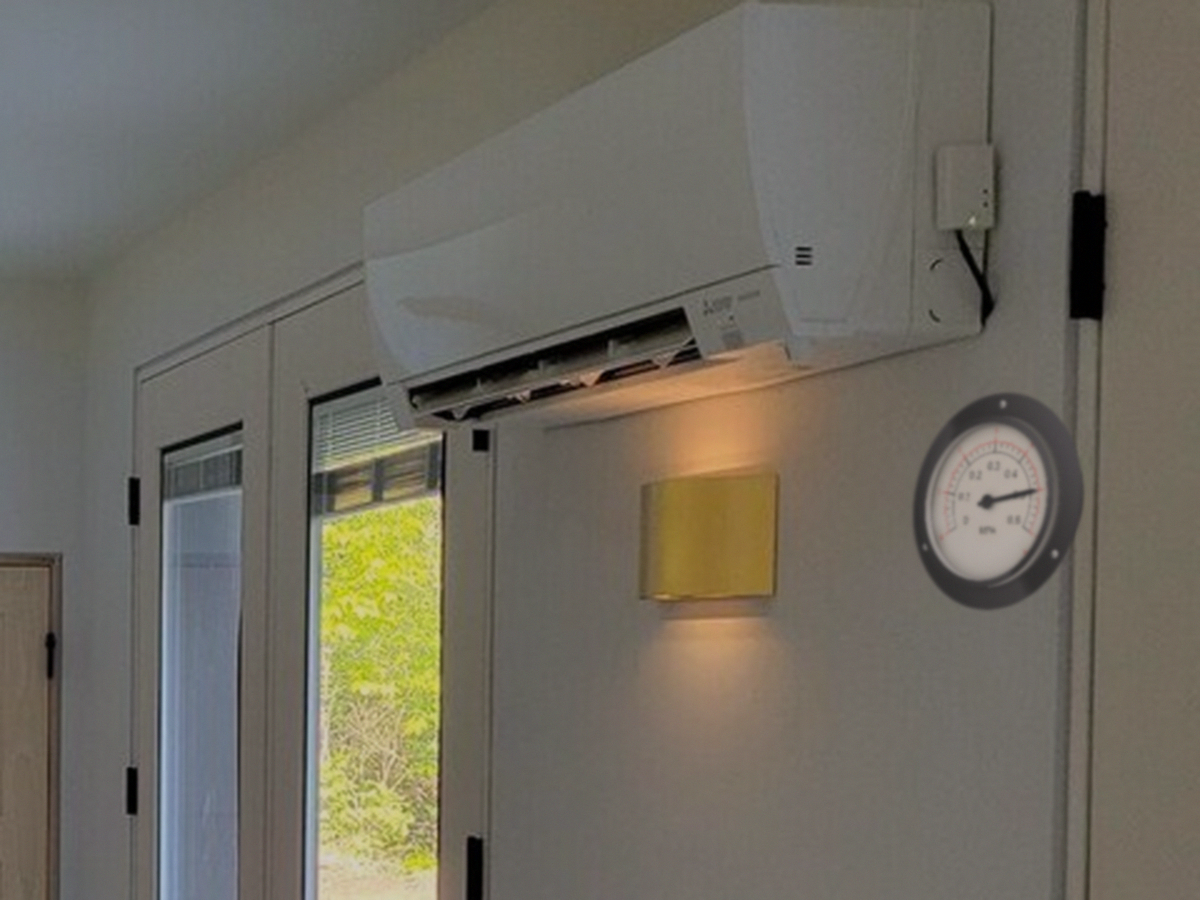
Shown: 0.5; MPa
